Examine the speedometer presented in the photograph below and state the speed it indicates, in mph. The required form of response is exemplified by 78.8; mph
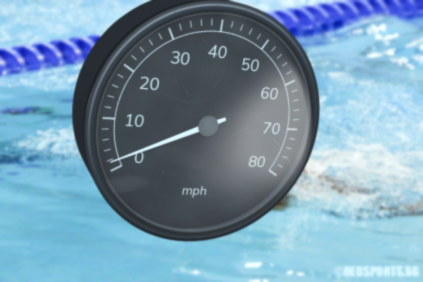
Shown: 2; mph
